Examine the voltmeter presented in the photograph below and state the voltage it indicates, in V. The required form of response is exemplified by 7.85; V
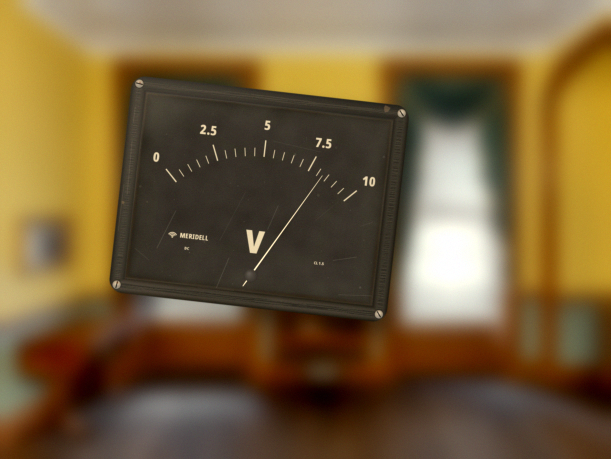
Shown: 8.25; V
